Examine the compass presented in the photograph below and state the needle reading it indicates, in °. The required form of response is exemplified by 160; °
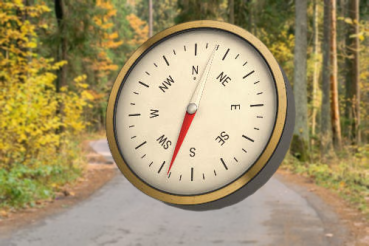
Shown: 200; °
